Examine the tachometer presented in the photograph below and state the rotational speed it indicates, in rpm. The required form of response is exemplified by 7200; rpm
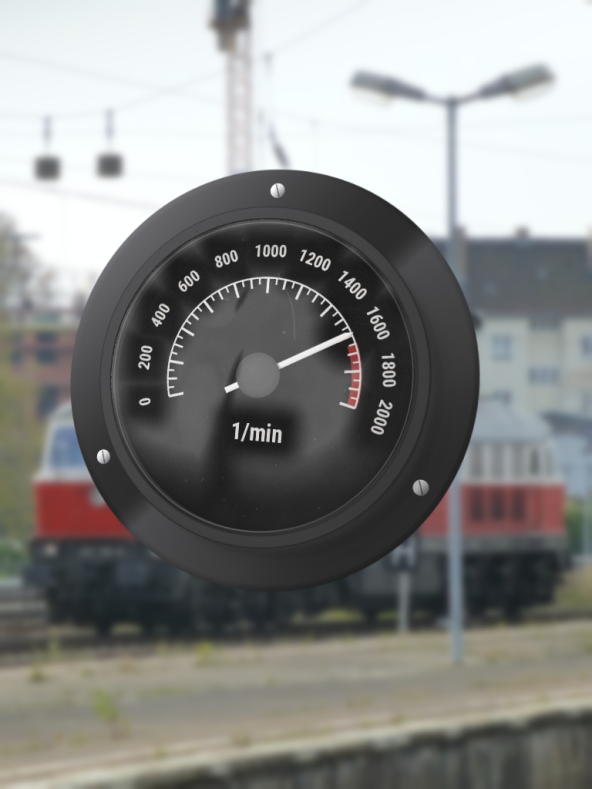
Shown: 1600; rpm
